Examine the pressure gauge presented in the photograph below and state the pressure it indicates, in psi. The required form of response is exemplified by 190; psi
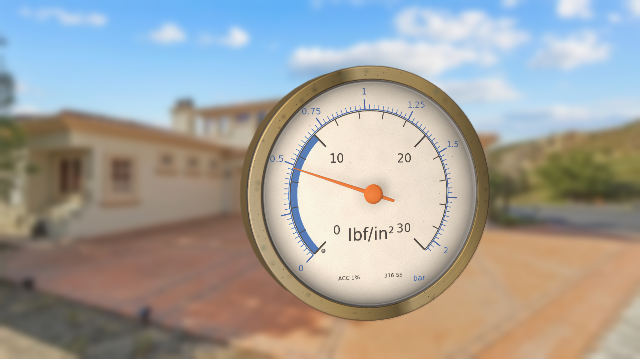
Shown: 7; psi
